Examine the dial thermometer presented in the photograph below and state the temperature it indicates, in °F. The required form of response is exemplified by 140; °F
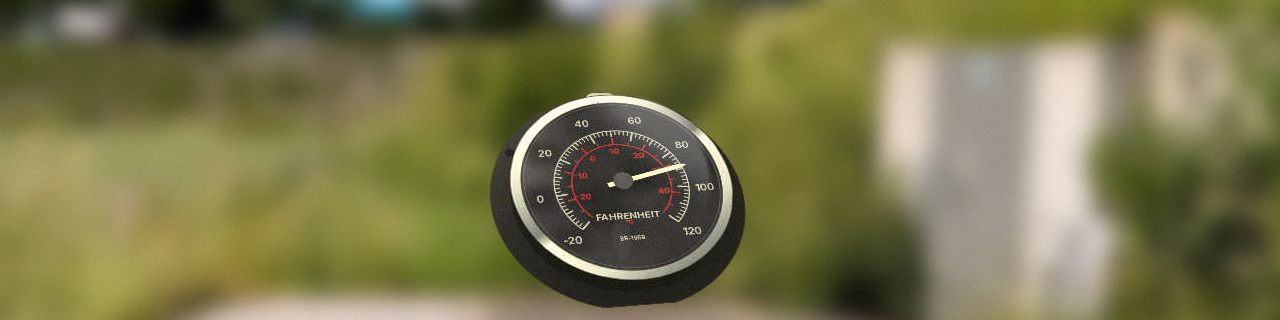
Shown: 90; °F
